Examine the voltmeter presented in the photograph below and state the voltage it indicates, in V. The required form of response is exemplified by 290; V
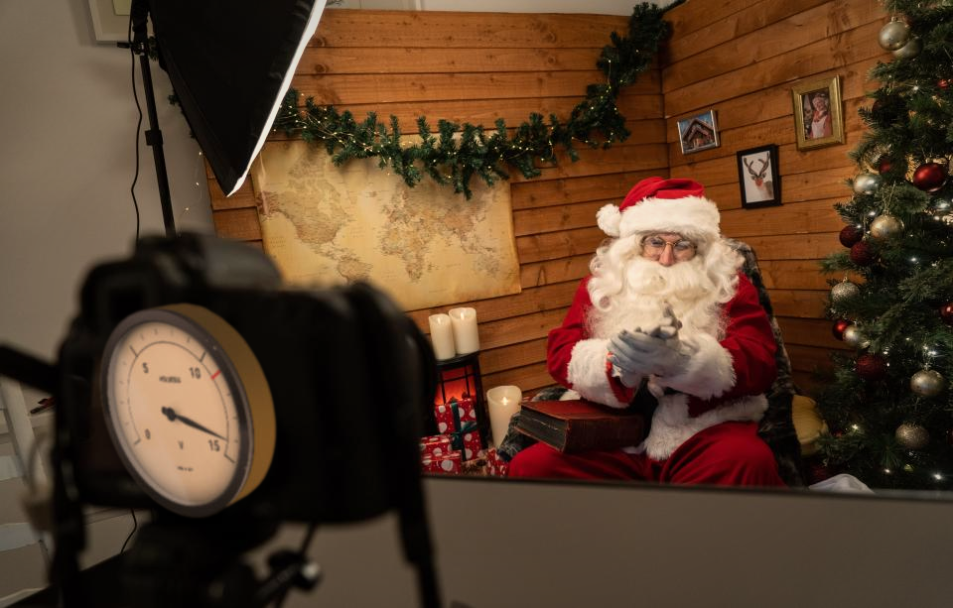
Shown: 14; V
